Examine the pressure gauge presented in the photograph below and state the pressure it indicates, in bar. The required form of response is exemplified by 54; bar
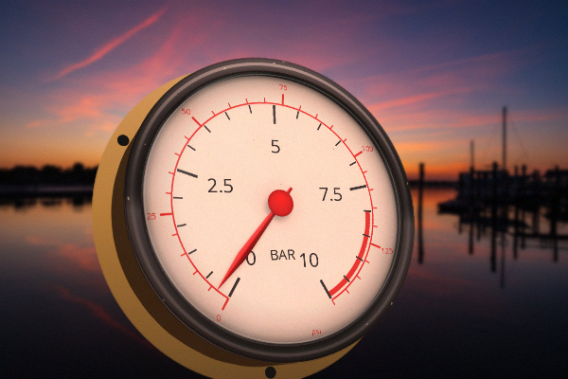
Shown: 0.25; bar
